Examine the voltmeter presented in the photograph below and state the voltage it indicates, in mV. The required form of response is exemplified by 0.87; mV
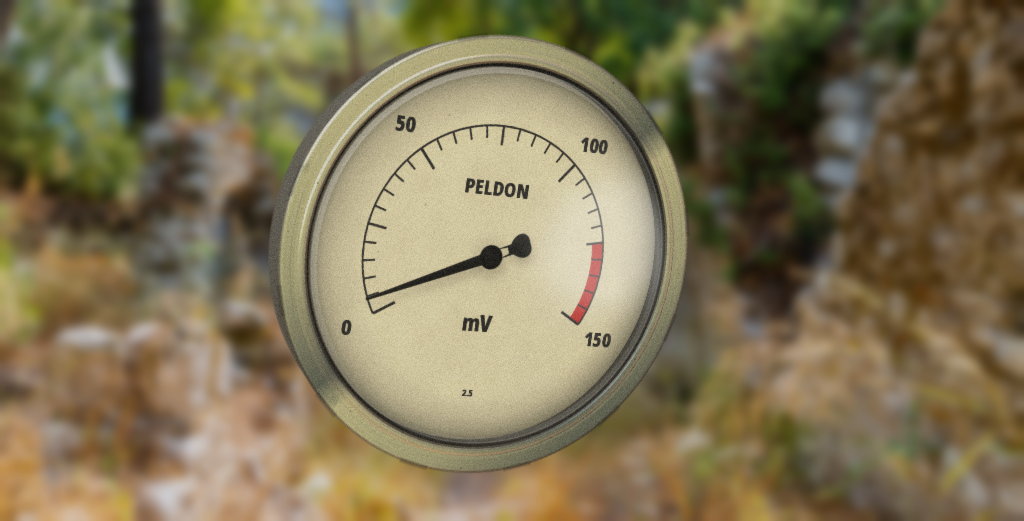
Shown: 5; mV
